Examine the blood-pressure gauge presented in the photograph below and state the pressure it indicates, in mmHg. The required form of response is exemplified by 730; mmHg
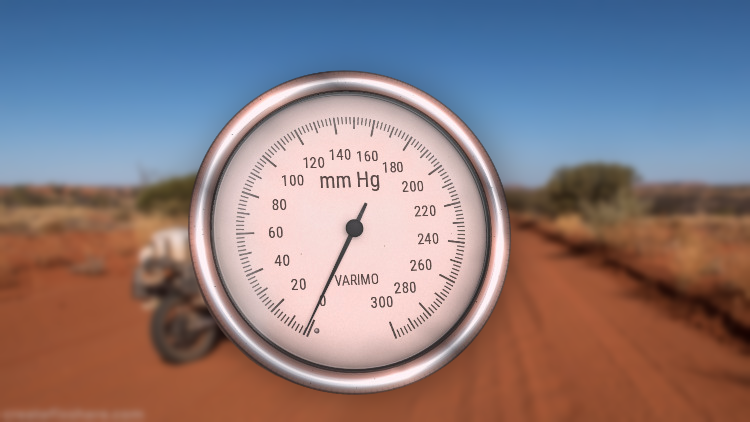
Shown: 2; mmHg
